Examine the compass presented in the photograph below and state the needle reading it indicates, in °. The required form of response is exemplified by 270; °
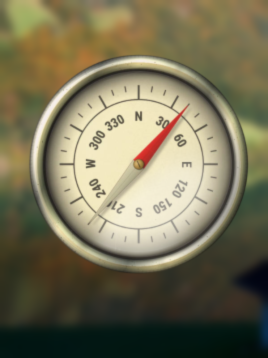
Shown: 40; °
